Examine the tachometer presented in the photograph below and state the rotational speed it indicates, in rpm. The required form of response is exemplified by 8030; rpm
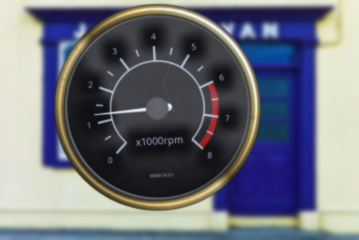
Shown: 1250; rpm
